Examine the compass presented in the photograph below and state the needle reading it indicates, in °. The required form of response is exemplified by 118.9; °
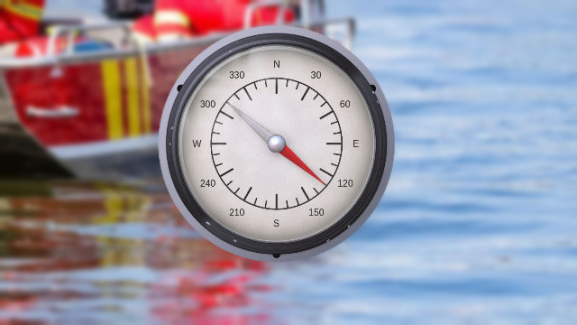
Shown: 130; °
